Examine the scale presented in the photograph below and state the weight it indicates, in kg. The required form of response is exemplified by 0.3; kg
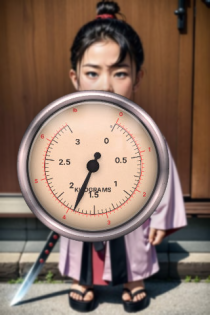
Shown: 1.75; kg
